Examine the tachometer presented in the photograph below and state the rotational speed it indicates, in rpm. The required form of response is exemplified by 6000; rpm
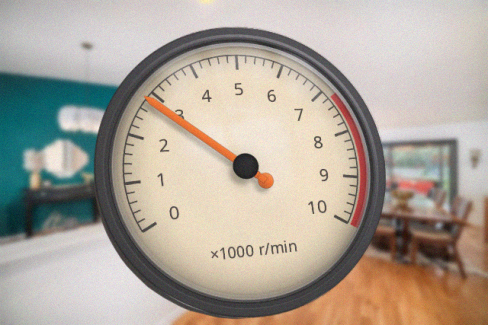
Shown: 2800; rpm
